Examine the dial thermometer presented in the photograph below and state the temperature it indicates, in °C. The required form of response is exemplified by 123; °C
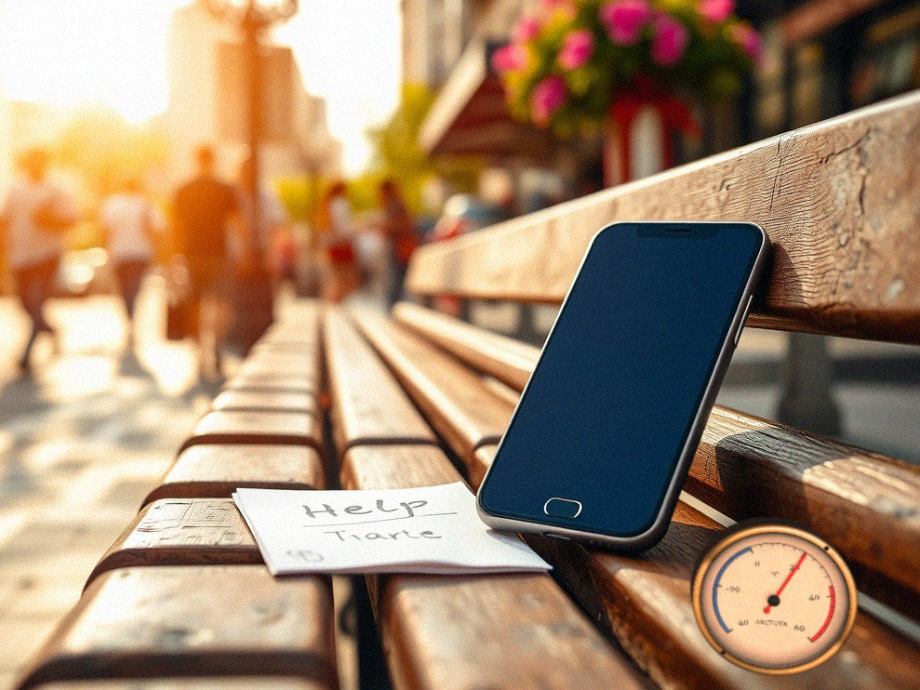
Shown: 20; °C
